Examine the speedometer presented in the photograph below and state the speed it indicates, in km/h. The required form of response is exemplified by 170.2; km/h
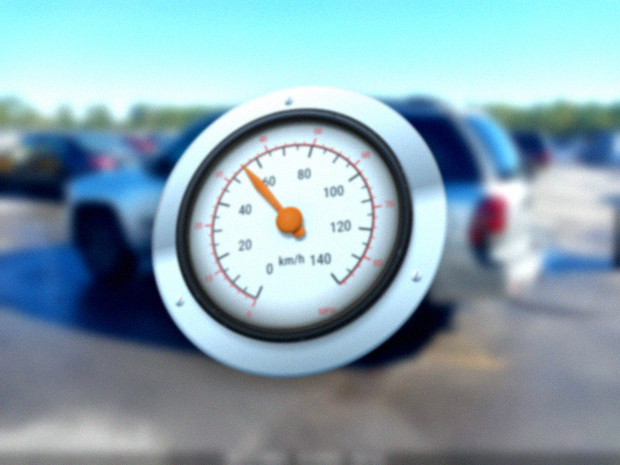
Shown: 55; km/h
